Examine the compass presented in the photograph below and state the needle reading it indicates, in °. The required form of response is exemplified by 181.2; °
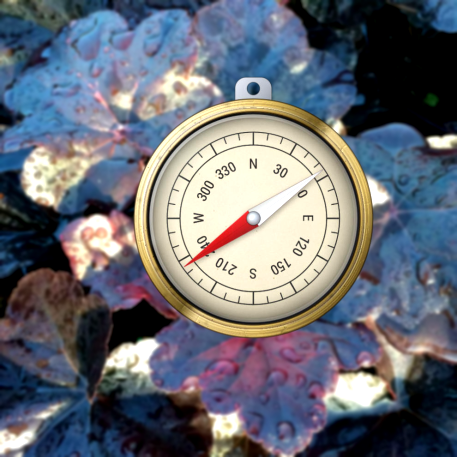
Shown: 235; °
